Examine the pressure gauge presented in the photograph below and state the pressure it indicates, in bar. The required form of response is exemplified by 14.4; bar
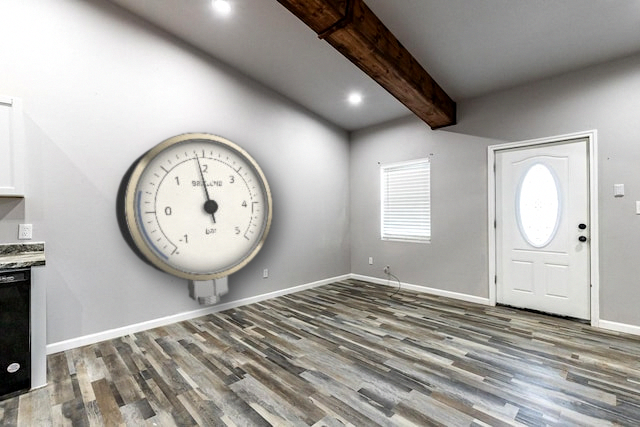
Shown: 1.8; bar
